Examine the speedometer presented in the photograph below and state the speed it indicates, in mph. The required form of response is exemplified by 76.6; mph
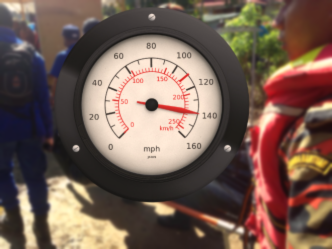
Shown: 140; mph
